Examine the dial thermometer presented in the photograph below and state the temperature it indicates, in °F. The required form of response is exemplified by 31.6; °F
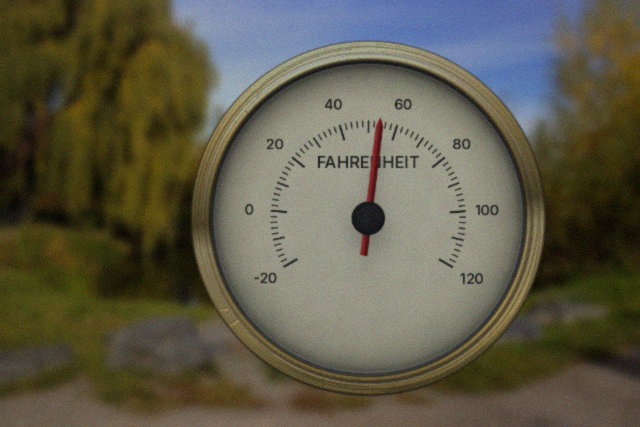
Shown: 54; °F
